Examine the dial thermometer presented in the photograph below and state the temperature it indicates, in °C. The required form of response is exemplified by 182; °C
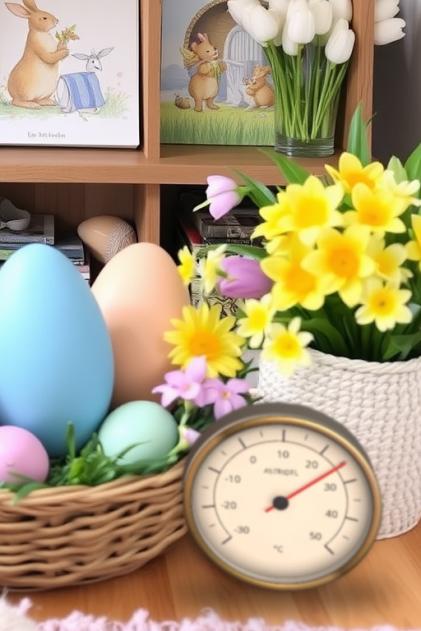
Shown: 25; °C
